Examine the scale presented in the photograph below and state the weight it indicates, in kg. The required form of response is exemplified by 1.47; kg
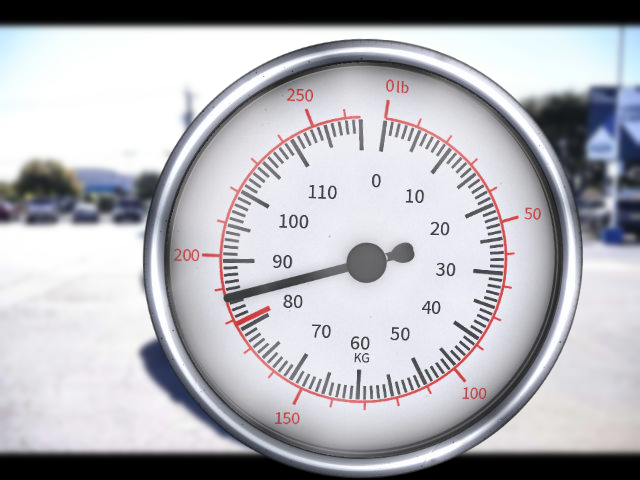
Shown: 85; kg
